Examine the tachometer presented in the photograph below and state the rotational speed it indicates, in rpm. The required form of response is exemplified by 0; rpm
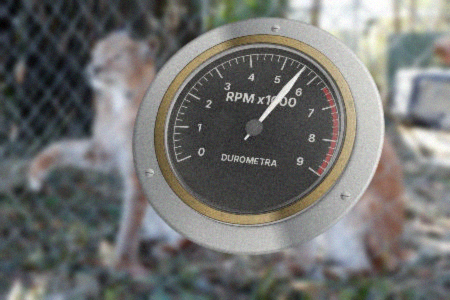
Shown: 5600; rpm
